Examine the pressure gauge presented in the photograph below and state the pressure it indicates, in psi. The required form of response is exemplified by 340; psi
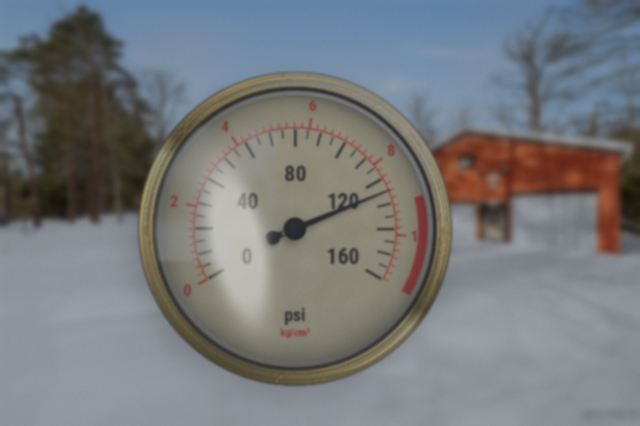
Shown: 125; psi
